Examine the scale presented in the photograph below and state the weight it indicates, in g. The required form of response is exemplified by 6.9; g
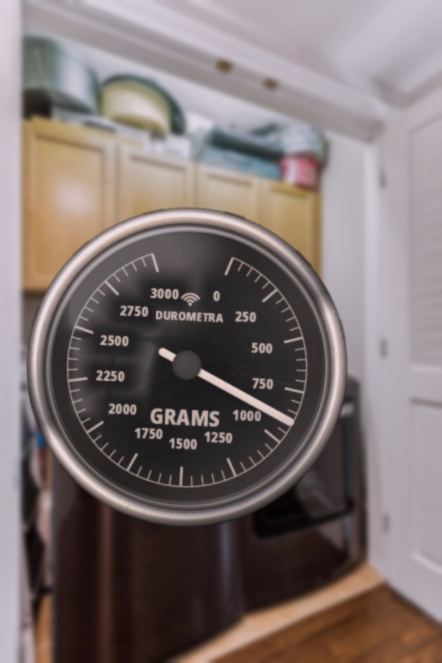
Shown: 900; g
